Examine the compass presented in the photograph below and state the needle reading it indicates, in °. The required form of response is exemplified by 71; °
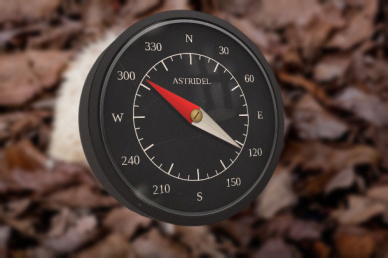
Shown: 305; °
